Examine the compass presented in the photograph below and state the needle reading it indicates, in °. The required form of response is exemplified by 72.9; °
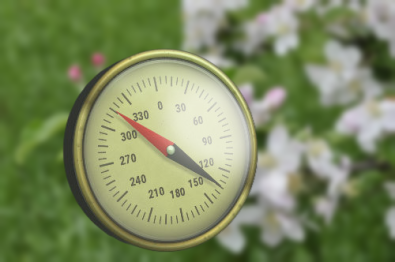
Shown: 315; °
